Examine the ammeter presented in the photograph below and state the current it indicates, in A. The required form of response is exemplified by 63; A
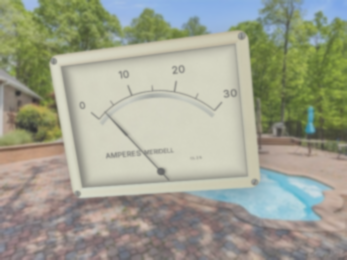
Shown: 2.5; A
